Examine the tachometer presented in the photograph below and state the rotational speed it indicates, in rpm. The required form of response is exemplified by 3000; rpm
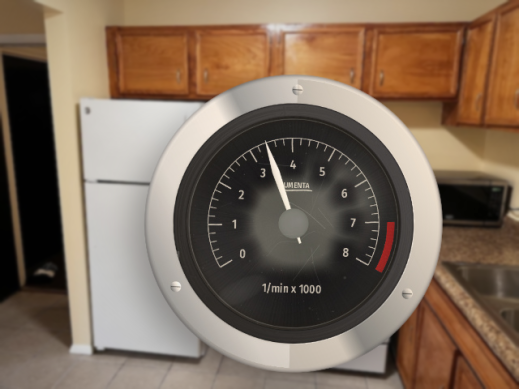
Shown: 3400; rpm
